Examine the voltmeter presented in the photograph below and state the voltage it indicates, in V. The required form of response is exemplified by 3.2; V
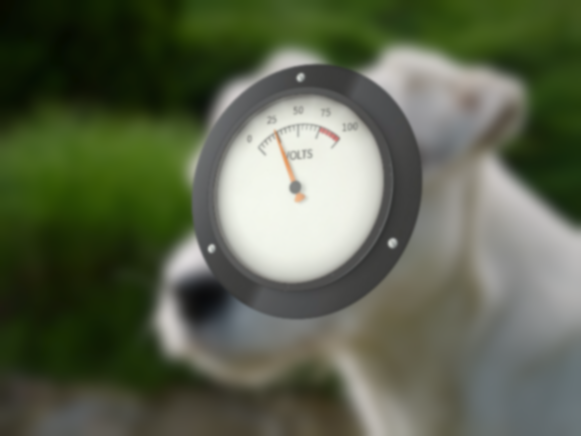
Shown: 25; V
